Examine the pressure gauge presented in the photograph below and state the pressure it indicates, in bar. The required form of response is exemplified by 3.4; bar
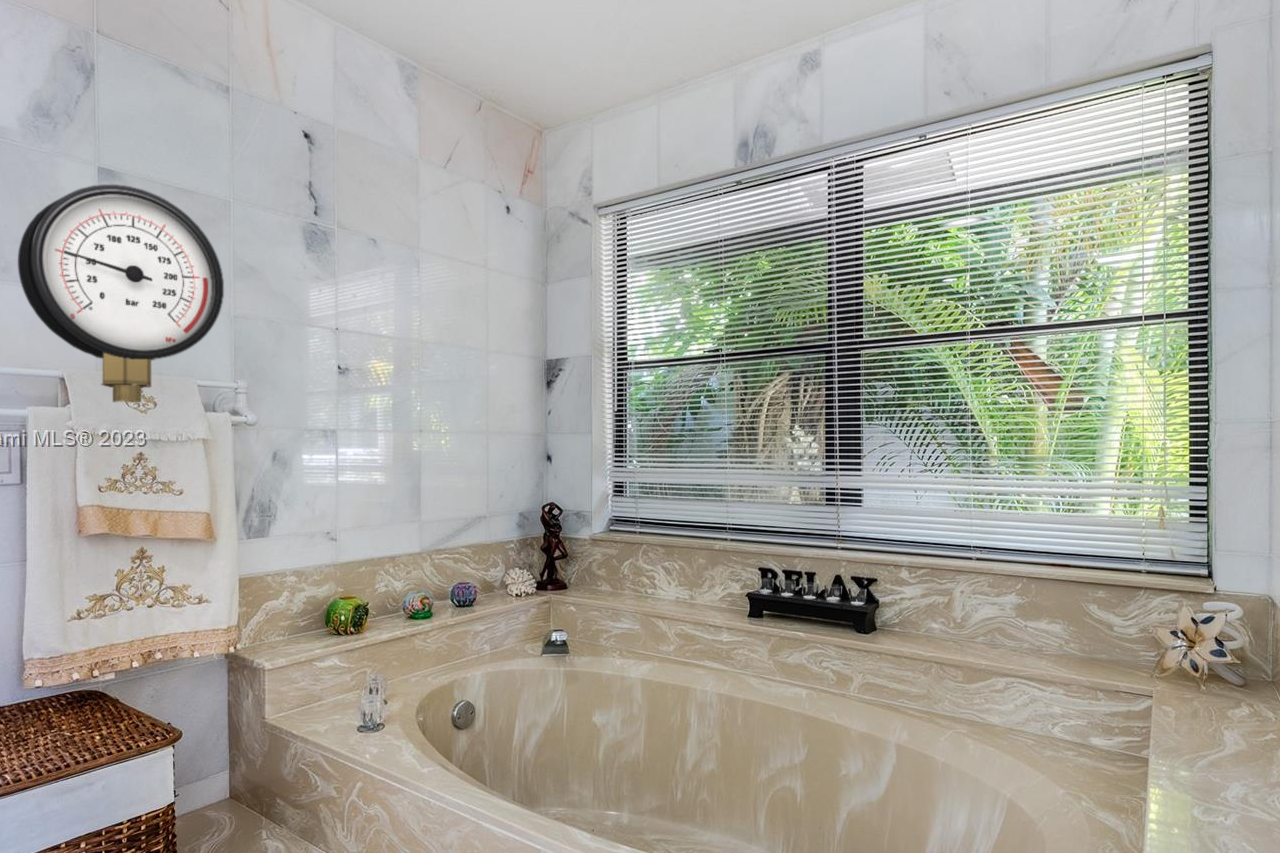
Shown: 50; bar
